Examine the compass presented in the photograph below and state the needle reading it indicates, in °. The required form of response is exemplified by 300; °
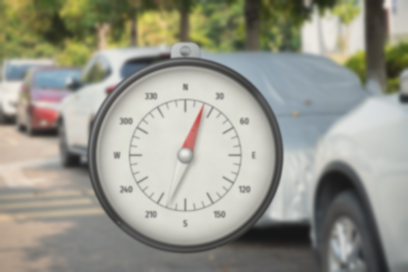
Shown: 20; °
